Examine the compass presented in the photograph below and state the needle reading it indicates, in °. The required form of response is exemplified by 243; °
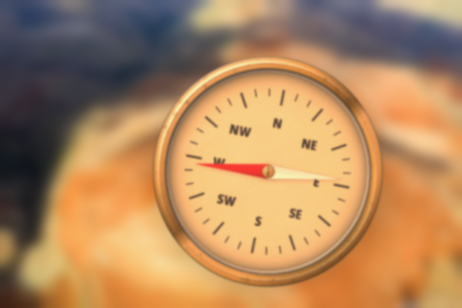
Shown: 265; °
